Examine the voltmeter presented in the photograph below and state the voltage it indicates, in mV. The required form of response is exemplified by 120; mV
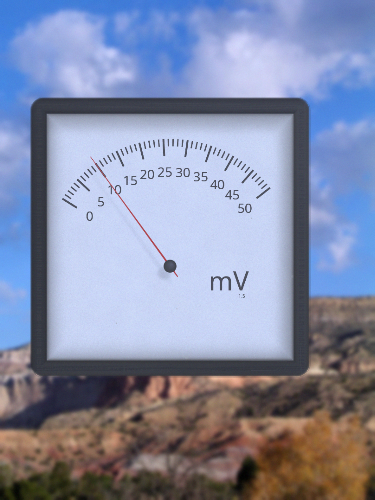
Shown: 10; mV
